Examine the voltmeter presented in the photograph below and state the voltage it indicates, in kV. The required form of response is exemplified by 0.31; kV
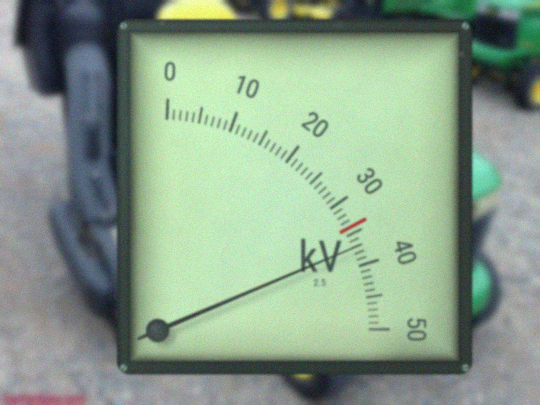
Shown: 37; kV
